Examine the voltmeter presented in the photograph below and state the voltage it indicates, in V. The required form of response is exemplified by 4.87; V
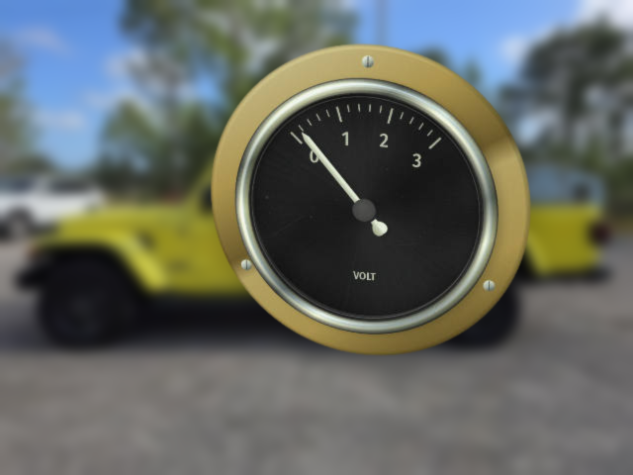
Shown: 0.2; V
